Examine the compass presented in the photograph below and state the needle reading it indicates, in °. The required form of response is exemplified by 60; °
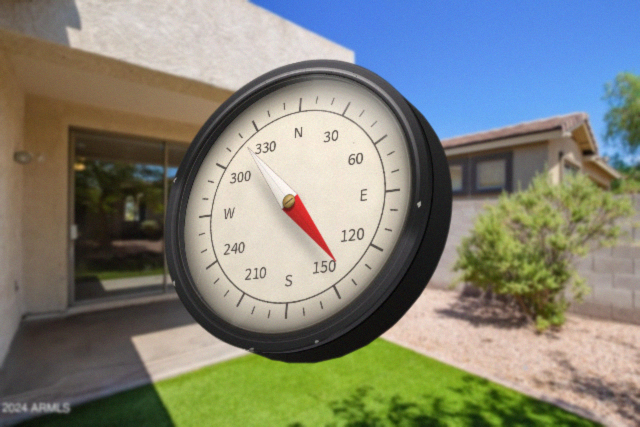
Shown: 140; °
